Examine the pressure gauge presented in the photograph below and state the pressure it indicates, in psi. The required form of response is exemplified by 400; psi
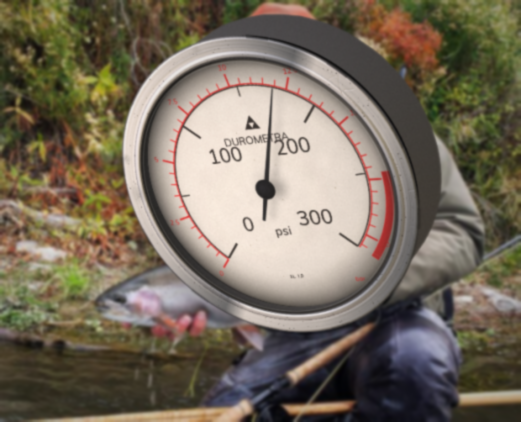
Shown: 175; psi
